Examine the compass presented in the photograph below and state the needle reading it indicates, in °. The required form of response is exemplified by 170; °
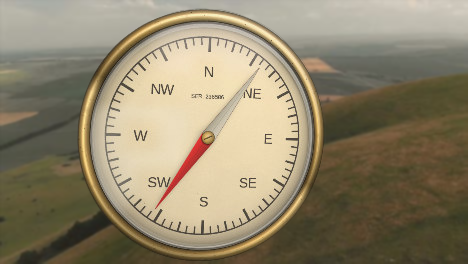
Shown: 215; °
